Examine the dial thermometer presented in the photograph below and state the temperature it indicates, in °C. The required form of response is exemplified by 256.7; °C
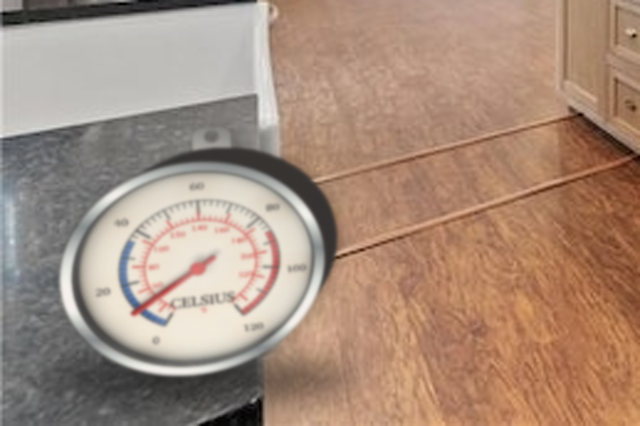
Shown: 10; °C
